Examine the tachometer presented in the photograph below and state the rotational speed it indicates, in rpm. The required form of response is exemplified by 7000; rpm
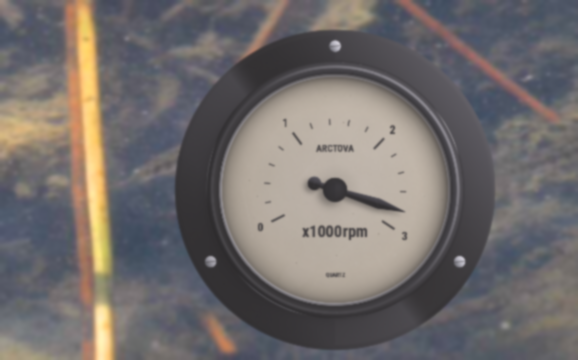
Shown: 2800; rpm
